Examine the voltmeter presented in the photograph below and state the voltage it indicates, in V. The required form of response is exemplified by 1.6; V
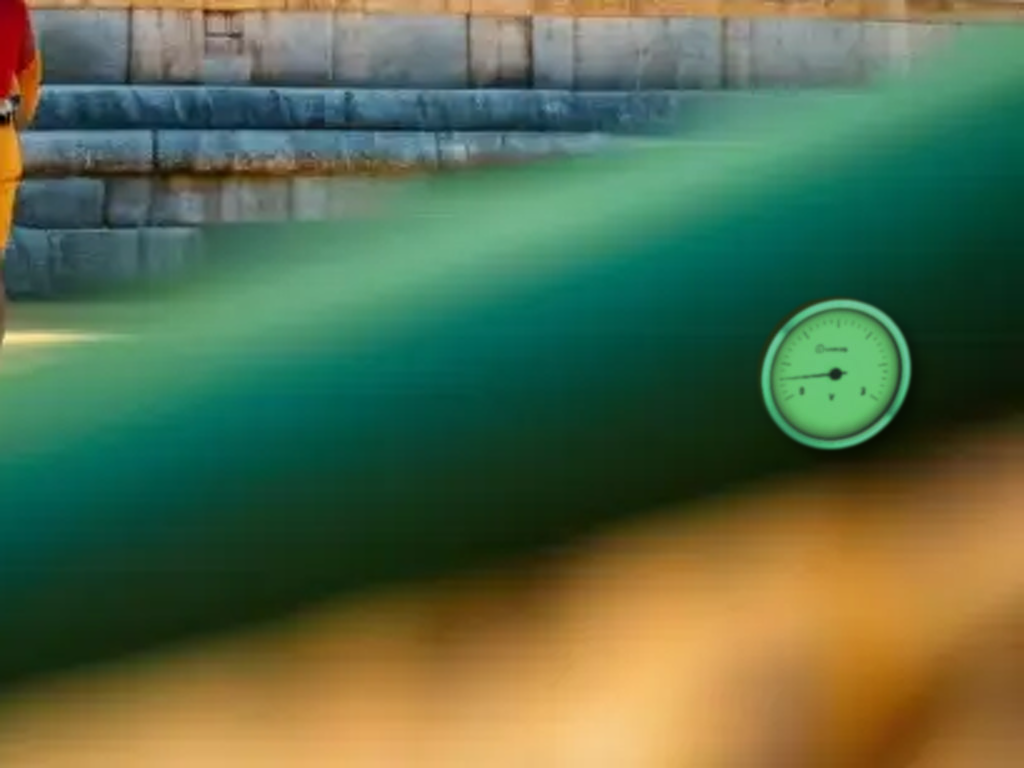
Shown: 0.3; V
